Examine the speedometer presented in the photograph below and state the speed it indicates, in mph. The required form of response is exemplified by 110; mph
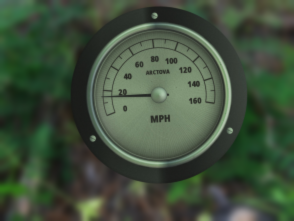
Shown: 15; mph
